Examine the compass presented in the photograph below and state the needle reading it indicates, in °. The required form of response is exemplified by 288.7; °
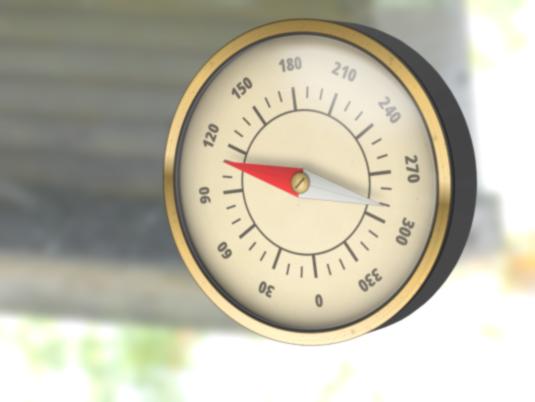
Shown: 110; °
